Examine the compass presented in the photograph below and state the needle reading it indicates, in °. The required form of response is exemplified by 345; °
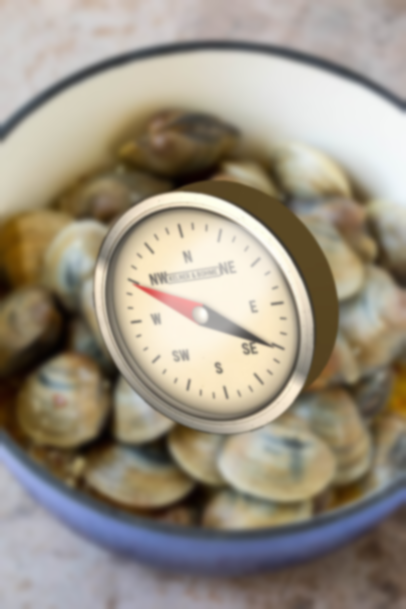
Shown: 300; °
